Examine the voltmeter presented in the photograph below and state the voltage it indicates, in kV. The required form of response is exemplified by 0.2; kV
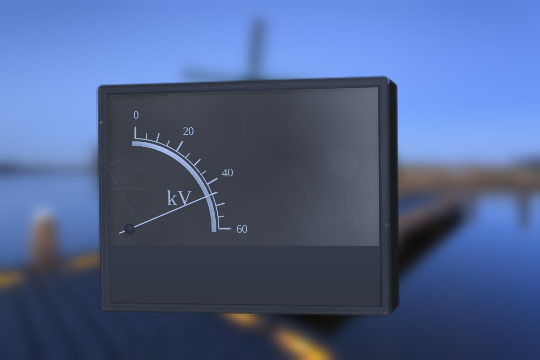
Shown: 45; kV
